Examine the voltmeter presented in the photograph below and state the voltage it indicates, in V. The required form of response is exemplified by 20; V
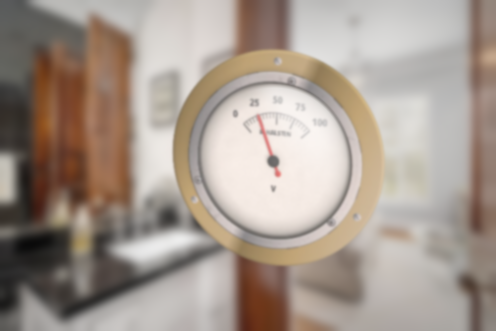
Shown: 25; V
